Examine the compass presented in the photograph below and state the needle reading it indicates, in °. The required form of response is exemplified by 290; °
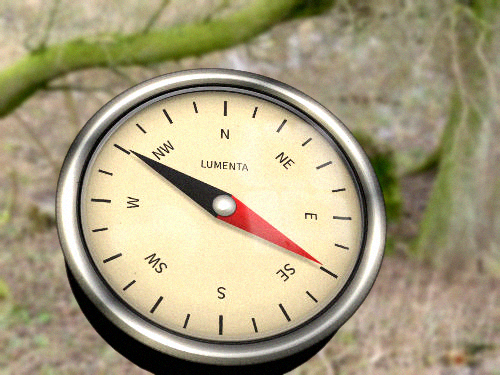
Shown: 120; °
